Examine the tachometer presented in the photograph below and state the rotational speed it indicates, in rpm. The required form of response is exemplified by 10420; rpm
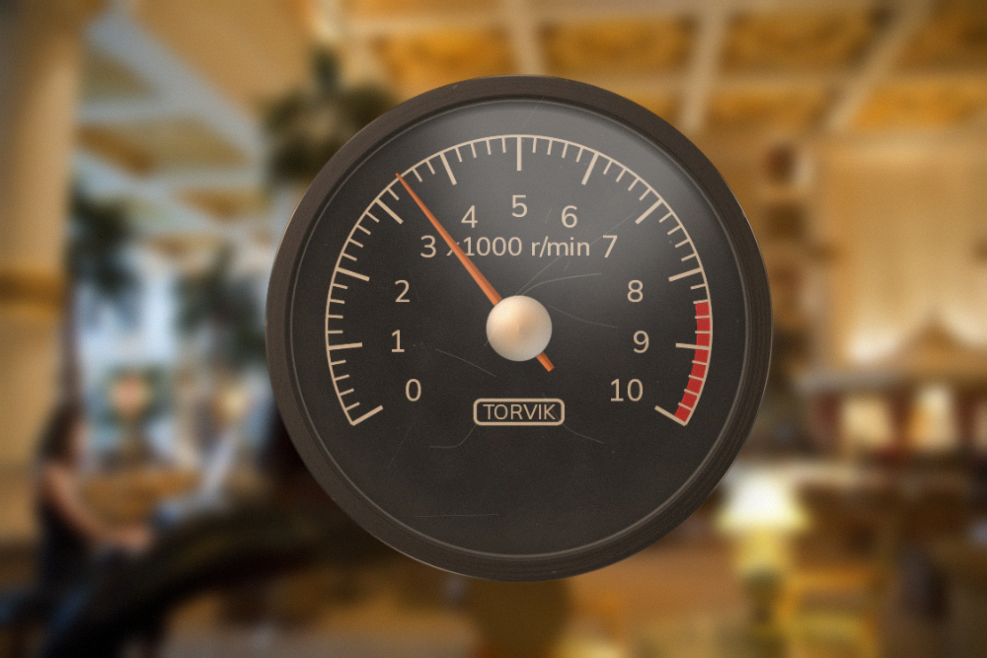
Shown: 3400; rpm
